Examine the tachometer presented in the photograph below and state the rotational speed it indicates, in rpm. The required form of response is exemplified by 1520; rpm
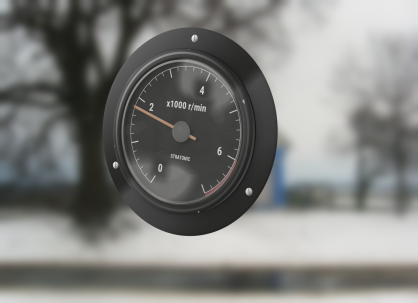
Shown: 1800; rpm
